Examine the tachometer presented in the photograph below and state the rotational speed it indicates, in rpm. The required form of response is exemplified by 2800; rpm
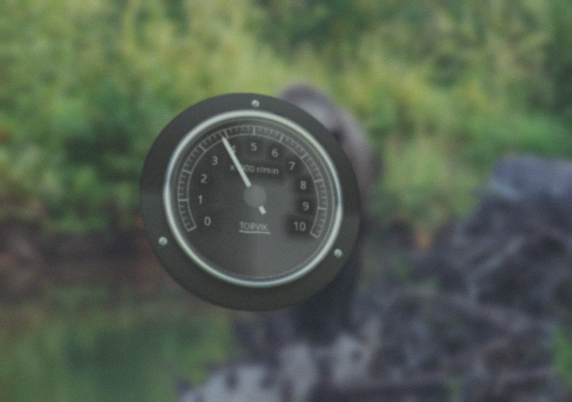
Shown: 3800; rpm
